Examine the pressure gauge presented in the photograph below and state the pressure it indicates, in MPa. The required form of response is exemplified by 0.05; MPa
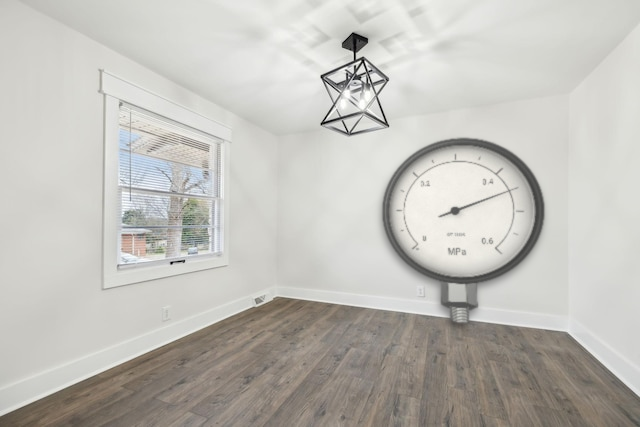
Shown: 0.45; MPa
